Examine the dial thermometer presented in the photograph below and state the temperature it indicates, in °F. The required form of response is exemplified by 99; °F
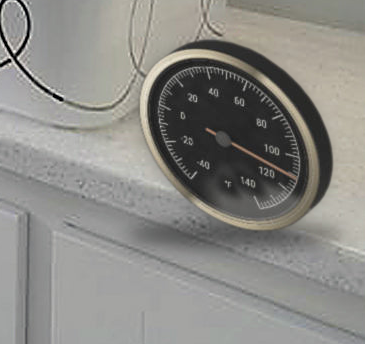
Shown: 110; °F
